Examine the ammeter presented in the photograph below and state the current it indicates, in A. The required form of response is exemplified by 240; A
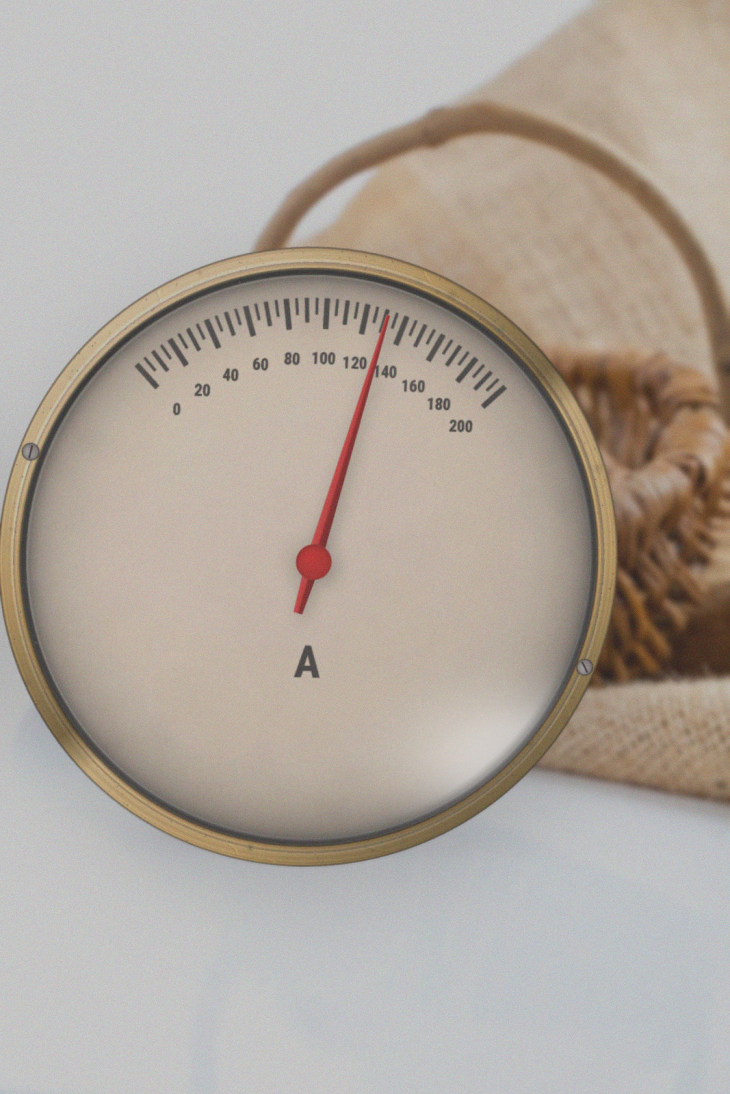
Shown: 130; A
